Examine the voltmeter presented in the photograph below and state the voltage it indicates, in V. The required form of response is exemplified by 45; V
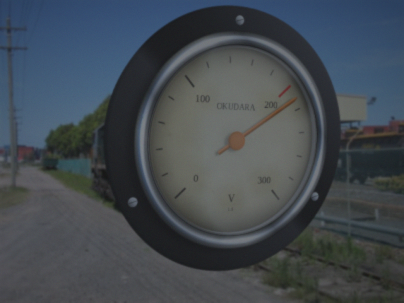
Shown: 210; V
